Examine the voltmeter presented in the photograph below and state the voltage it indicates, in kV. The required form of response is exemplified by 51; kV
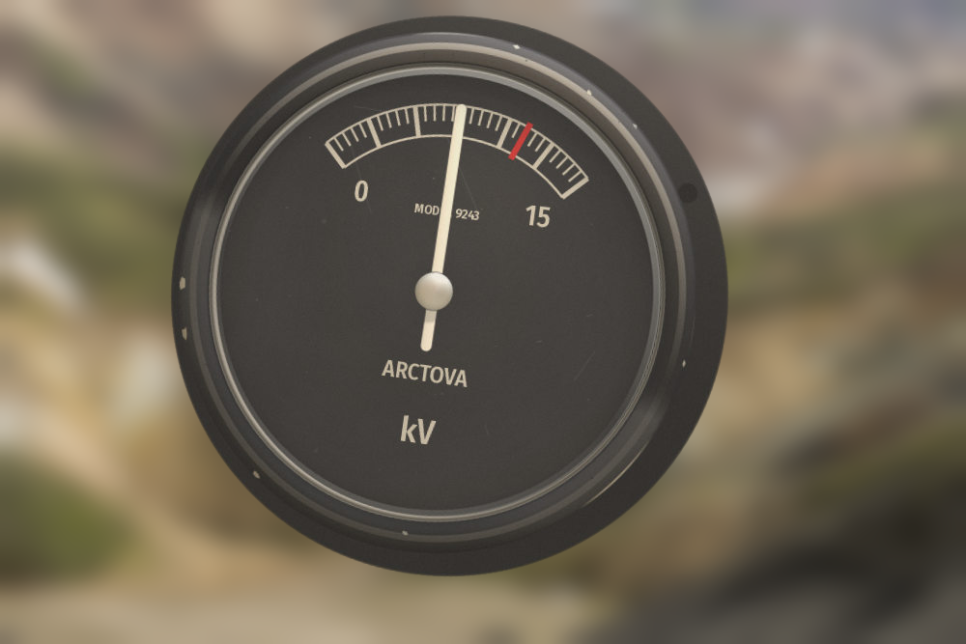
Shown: 7.5; kV
